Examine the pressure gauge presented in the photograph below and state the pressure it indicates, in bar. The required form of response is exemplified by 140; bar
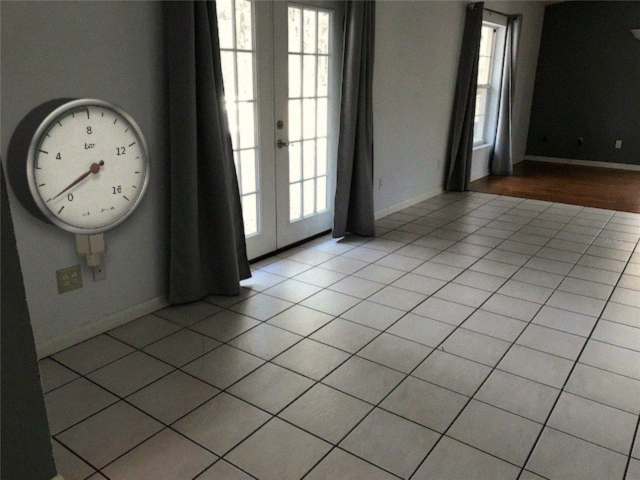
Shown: 1; bar
